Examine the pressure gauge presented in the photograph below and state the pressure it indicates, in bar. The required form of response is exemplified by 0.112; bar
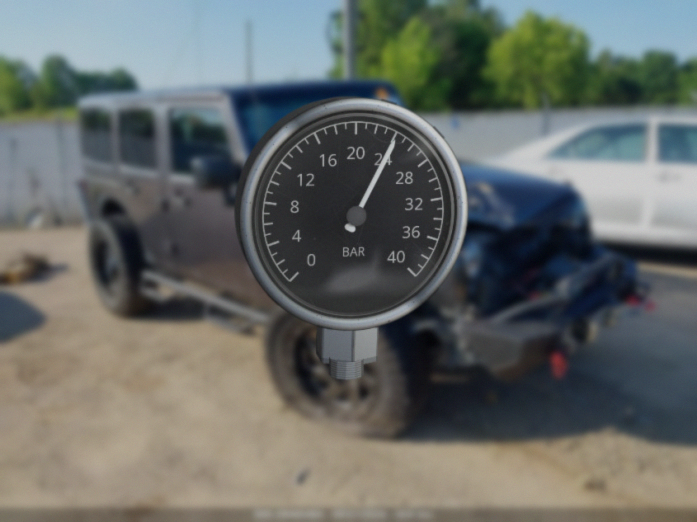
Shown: 24; bar
